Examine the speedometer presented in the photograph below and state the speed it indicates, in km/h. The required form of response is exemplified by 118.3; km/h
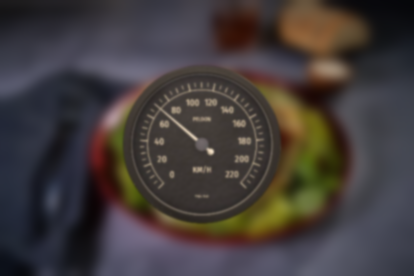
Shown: 70; km/h
